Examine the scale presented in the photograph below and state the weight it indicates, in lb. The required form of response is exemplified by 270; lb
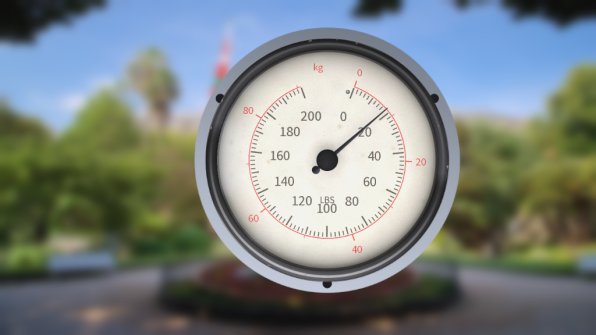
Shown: 18; lb
